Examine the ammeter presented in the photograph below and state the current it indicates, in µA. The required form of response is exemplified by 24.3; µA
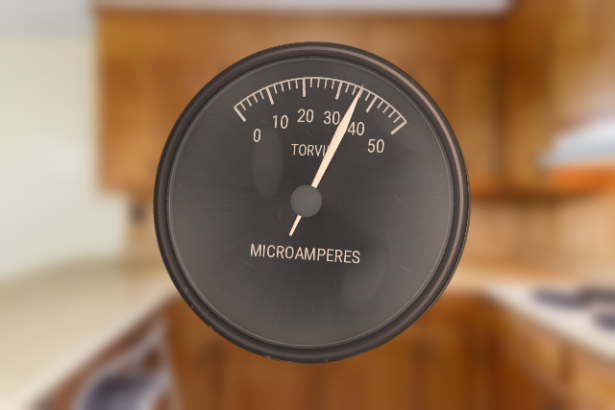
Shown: 36; µA
